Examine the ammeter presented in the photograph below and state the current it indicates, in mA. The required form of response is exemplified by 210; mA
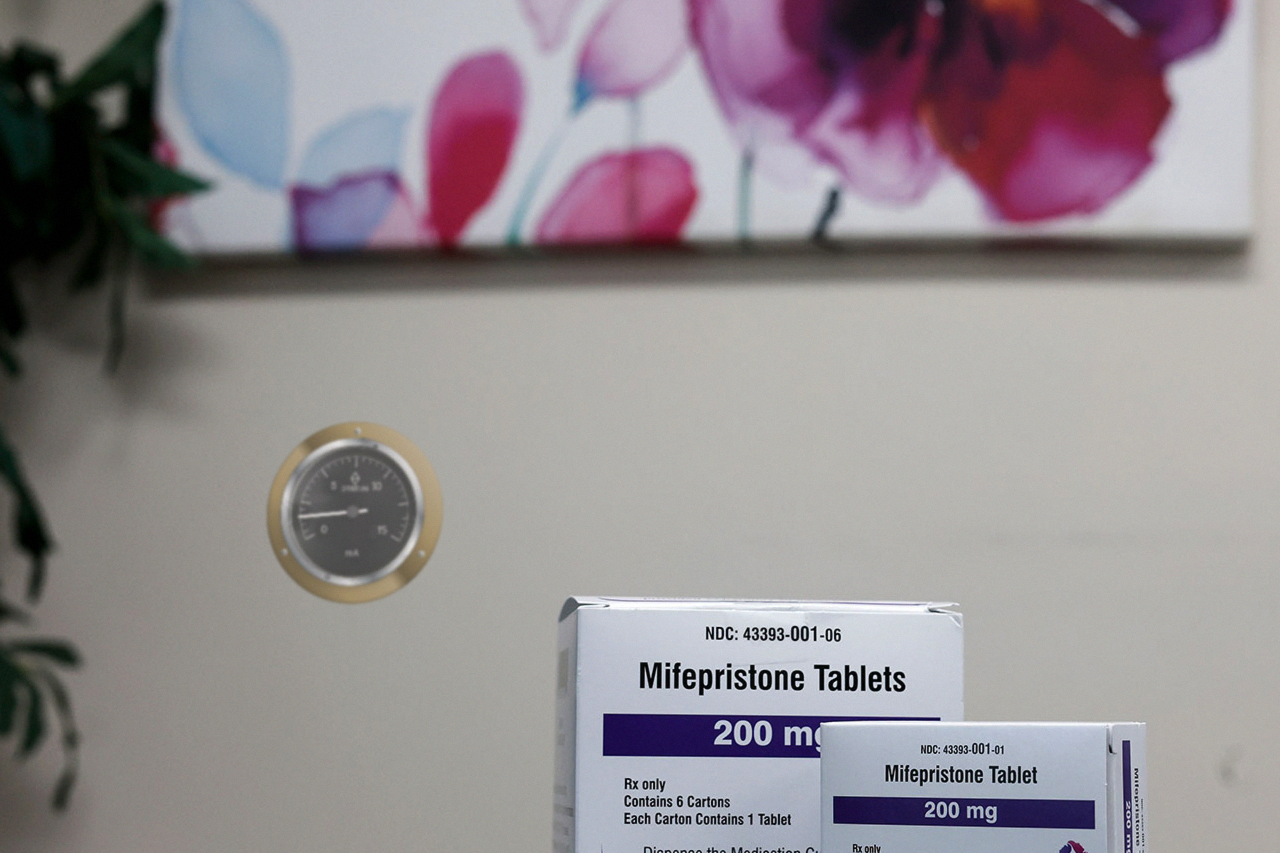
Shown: 1.5; mA
